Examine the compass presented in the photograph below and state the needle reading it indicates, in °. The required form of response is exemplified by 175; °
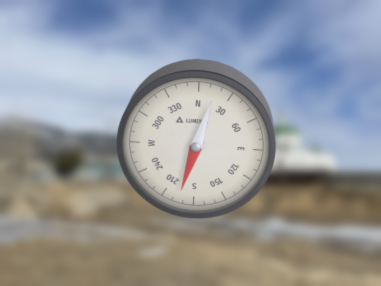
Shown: 195; °
